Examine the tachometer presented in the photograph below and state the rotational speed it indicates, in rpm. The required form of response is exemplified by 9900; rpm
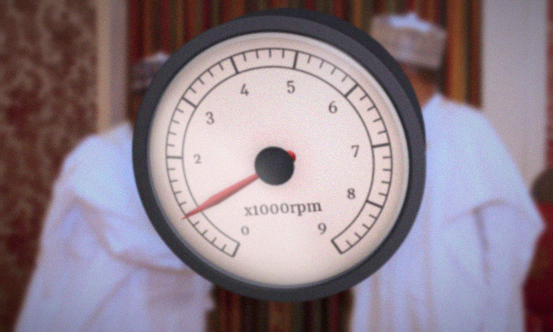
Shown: 1000; rpm
